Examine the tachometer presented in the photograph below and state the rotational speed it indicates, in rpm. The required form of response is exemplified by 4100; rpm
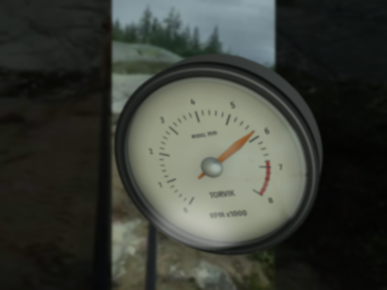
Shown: 5800; rpm
